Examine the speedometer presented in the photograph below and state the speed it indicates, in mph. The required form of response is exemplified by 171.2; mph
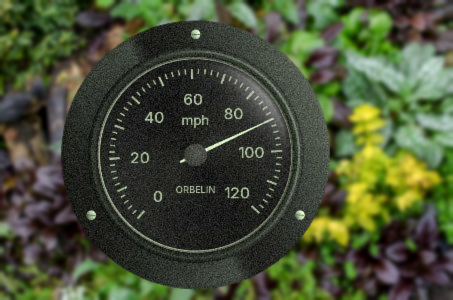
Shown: 90; mph
